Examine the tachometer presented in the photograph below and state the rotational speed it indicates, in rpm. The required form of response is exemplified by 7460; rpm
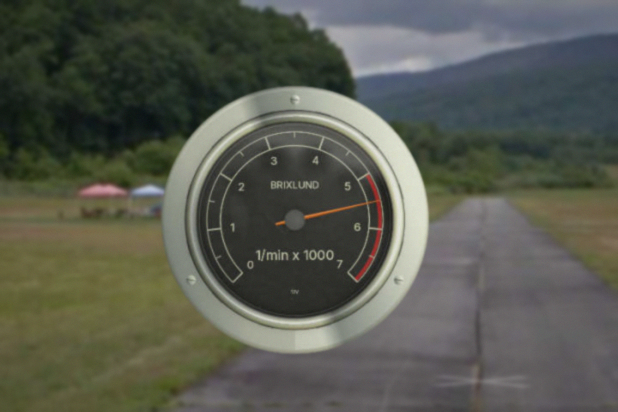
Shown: 5500; rpm
